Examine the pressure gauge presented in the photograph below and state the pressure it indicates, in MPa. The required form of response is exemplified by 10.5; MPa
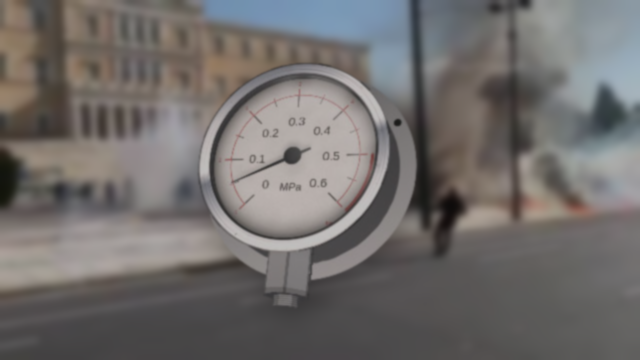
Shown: 0.05; MPa
